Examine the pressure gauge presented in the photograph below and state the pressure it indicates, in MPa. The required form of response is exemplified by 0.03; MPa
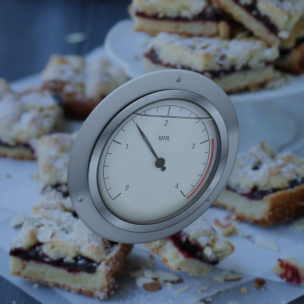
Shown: 1.4; MPa
